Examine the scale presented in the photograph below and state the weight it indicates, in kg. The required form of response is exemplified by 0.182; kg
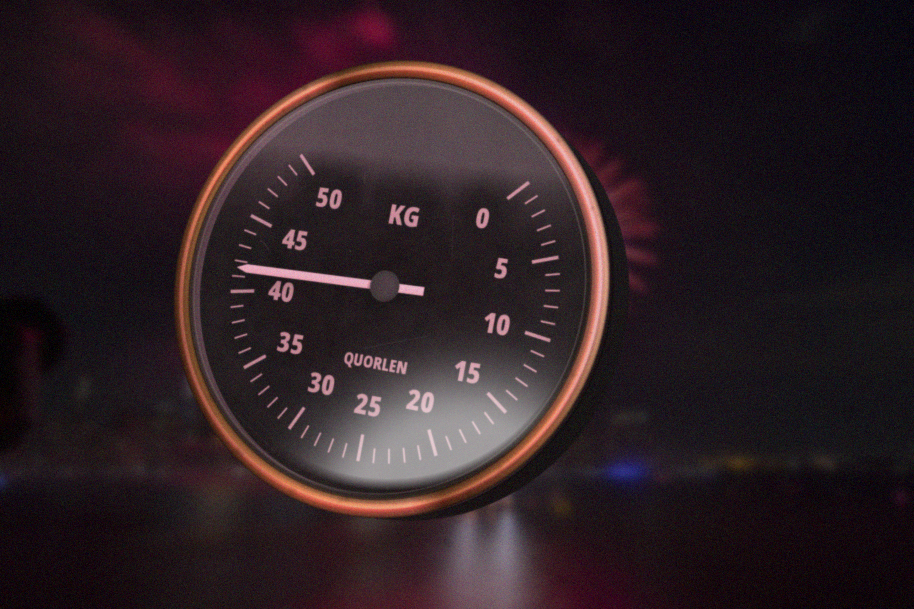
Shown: 41.5; kg
